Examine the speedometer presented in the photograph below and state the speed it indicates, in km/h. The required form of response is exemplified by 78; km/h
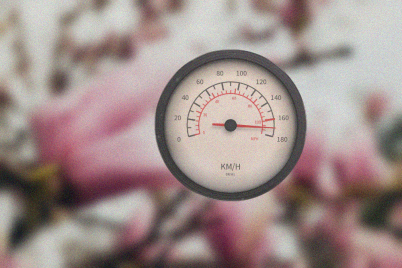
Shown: 170; km/h
